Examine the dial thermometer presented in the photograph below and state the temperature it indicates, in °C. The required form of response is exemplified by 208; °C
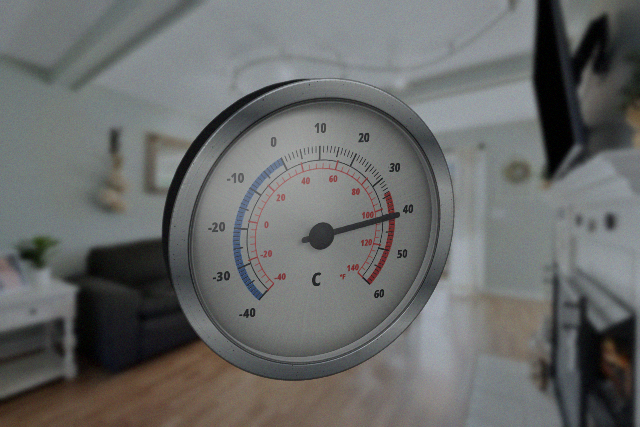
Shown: 40; °C
